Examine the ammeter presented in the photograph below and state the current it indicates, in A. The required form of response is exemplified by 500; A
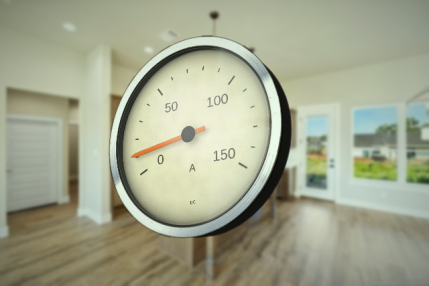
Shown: 10; A
